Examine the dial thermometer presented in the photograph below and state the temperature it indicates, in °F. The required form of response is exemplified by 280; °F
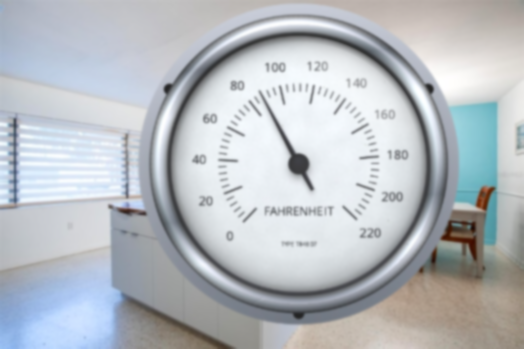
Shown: 88; °F
